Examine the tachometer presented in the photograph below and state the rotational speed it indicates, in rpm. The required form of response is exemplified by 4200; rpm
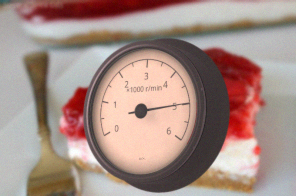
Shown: 5000; rpm
